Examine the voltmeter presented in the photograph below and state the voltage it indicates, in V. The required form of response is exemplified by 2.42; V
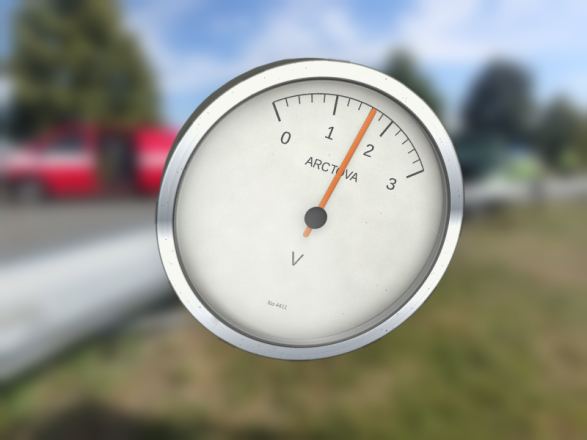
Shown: 1.6; V
